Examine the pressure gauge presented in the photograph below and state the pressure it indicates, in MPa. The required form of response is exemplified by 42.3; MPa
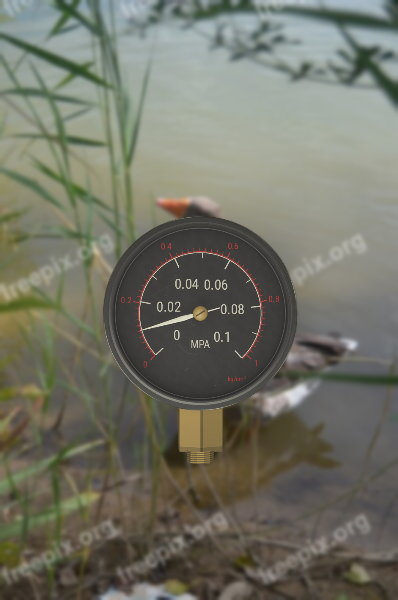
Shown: 0.01; MPa
